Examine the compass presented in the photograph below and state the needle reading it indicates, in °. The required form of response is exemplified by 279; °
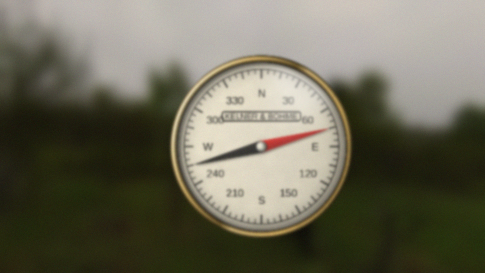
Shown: 75; °
